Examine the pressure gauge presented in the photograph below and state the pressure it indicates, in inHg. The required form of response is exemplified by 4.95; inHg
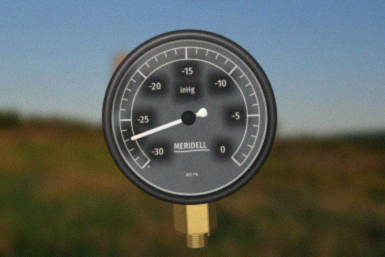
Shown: -27; inHg
